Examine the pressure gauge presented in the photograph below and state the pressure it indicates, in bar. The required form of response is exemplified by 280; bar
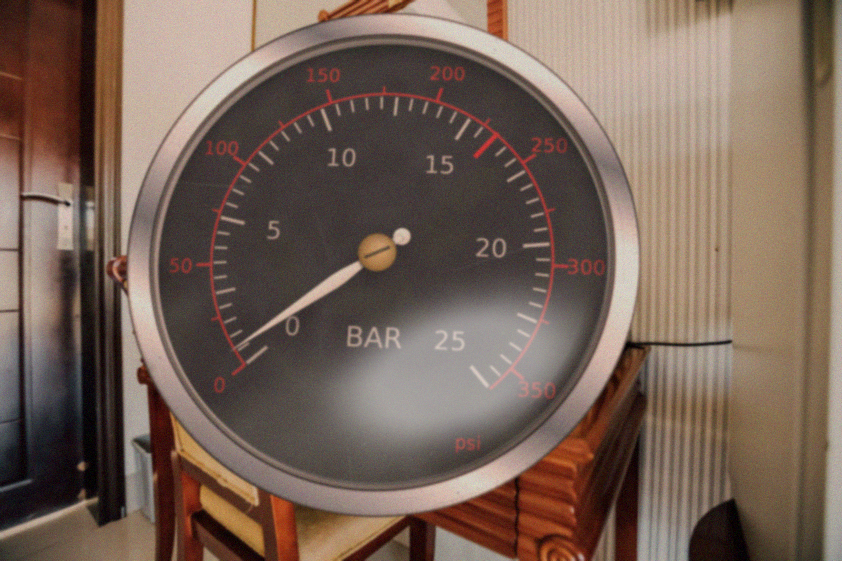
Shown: 0.5; bar
